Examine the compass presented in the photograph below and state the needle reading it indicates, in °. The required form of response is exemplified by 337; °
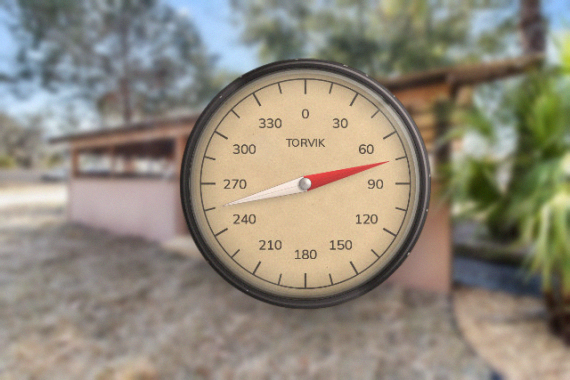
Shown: 75; °
